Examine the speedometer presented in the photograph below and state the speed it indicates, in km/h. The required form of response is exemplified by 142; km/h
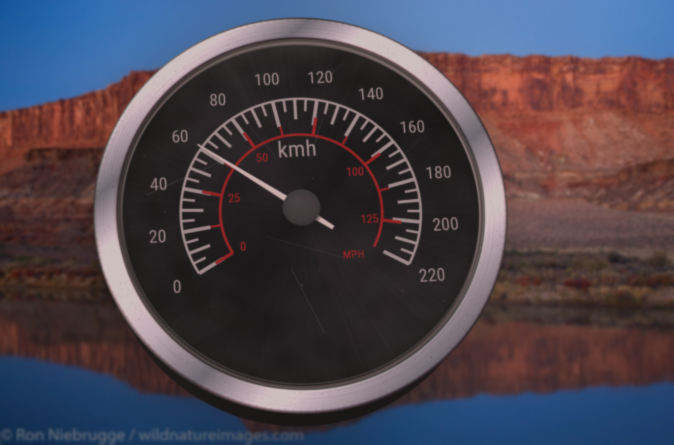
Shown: 60; km/h
